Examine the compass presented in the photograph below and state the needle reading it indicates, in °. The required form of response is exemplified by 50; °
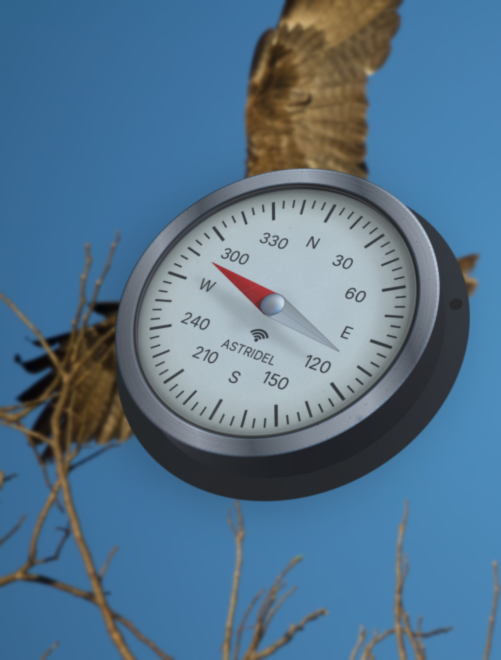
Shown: 285; °
